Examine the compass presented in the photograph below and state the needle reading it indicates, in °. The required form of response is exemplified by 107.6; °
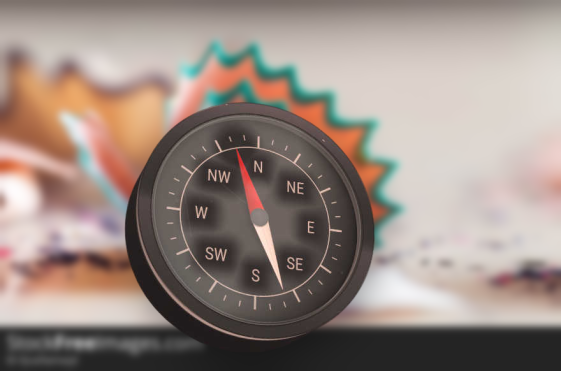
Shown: 340; °
